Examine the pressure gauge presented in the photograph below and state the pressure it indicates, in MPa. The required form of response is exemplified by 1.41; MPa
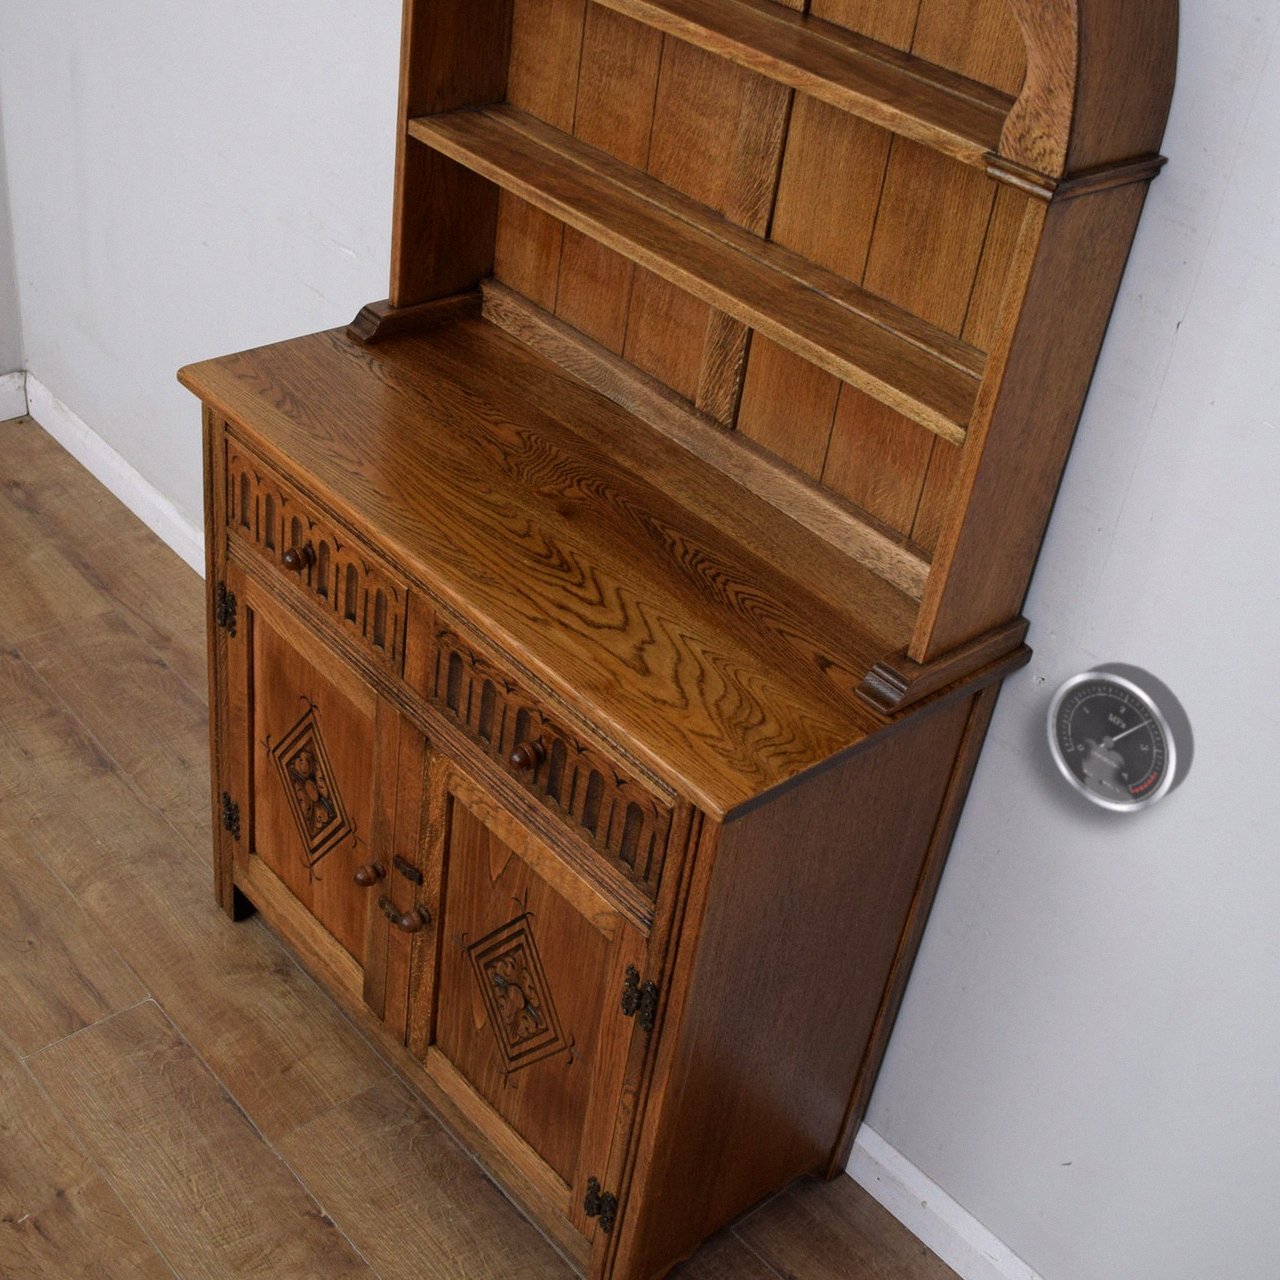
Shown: 2.5; MPa
